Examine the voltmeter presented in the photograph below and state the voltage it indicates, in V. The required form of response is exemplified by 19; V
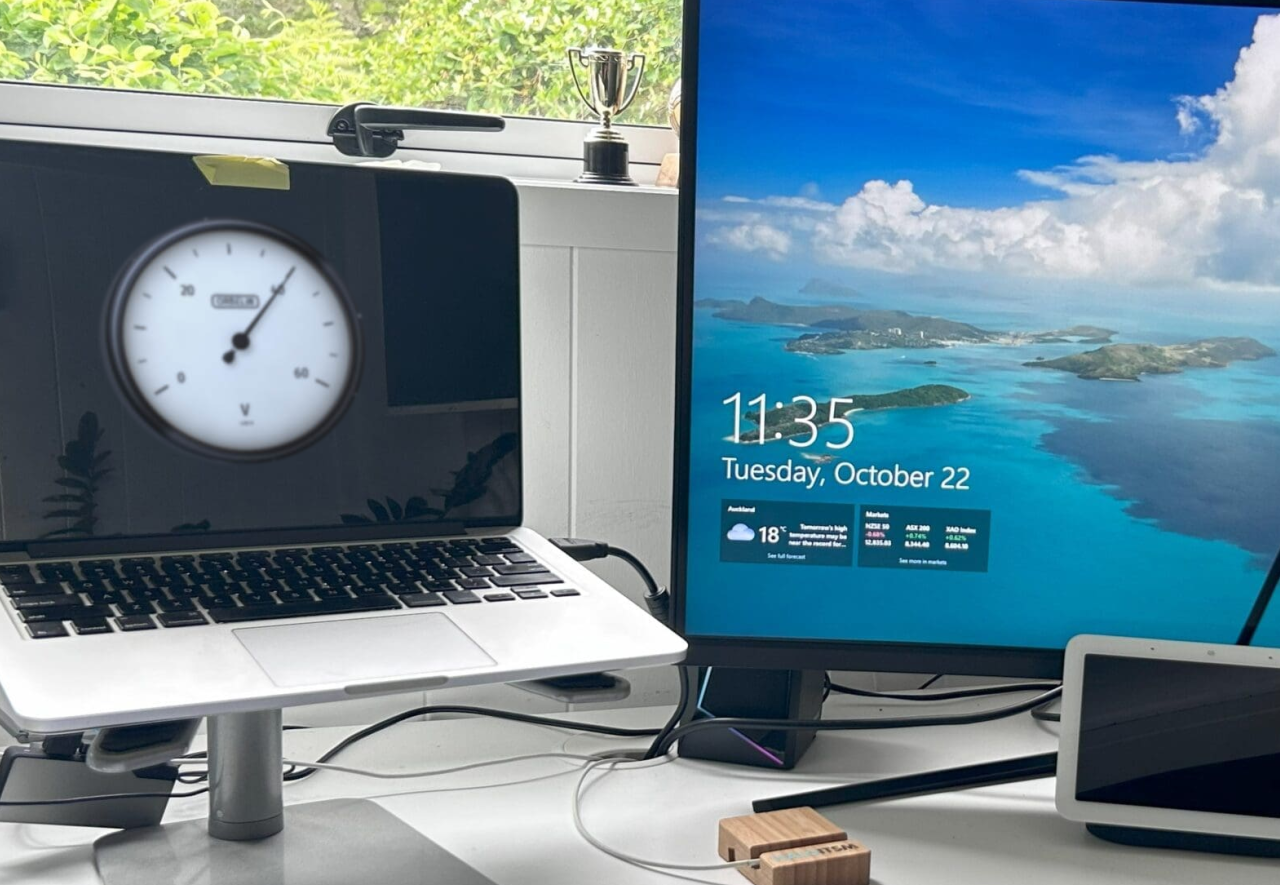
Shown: 40; V
